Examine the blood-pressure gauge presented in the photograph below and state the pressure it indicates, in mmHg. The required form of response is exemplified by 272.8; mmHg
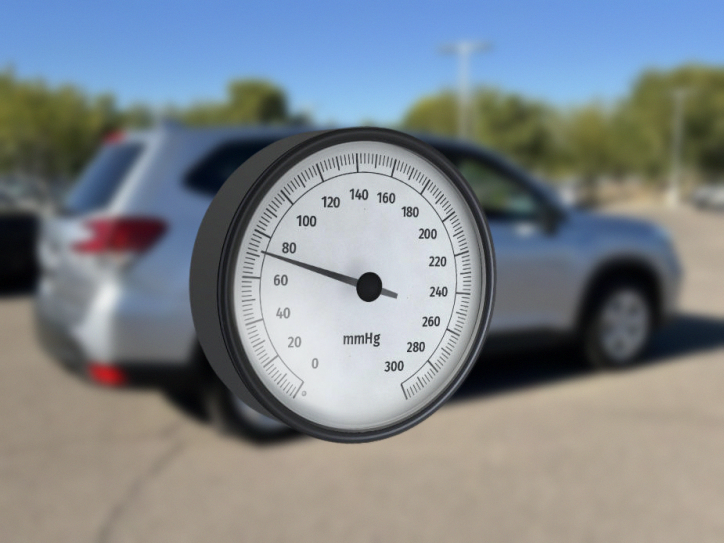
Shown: 72; mmHg
